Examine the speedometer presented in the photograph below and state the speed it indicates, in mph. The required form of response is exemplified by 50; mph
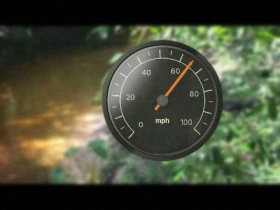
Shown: 65; mph
